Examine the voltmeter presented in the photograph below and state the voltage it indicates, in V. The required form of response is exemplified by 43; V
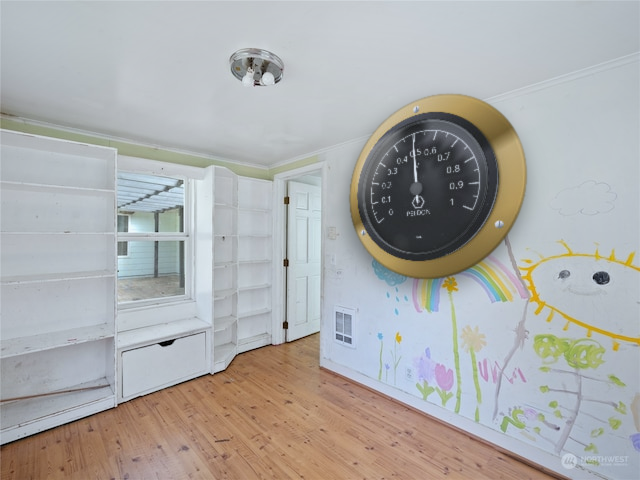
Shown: 0.5; V
